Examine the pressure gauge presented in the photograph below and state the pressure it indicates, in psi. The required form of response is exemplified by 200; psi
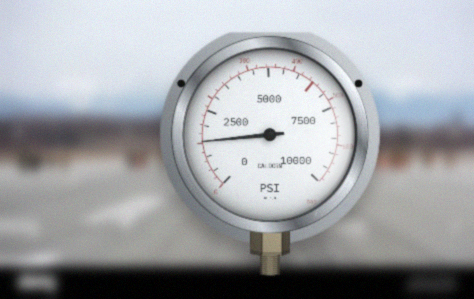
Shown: 1500; psi
